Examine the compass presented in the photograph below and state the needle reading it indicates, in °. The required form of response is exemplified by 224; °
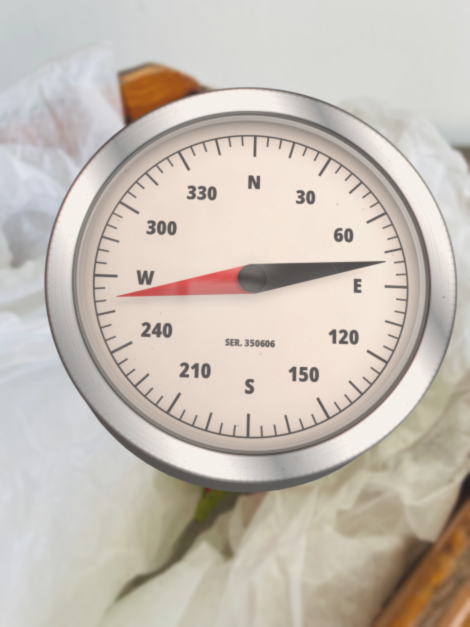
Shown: 260; °
